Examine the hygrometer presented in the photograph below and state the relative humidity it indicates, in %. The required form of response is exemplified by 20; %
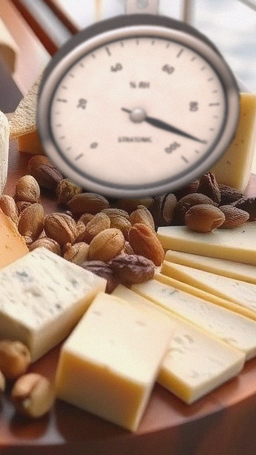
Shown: 92; %
